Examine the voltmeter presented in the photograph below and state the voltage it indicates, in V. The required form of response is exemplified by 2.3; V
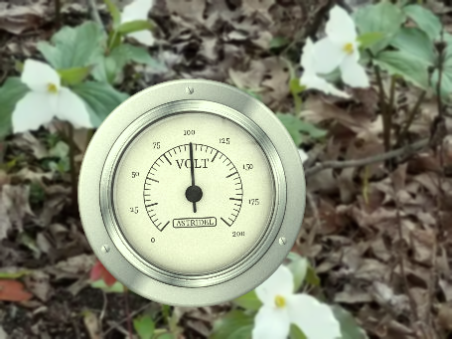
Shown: 100; V
